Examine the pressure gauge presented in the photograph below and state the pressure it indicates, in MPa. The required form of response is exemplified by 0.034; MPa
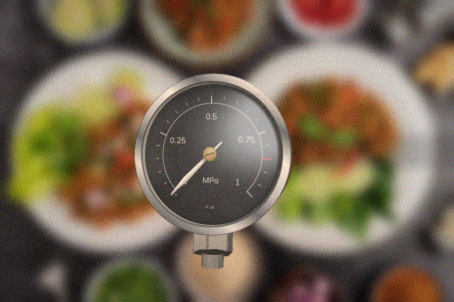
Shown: 0; MPa
